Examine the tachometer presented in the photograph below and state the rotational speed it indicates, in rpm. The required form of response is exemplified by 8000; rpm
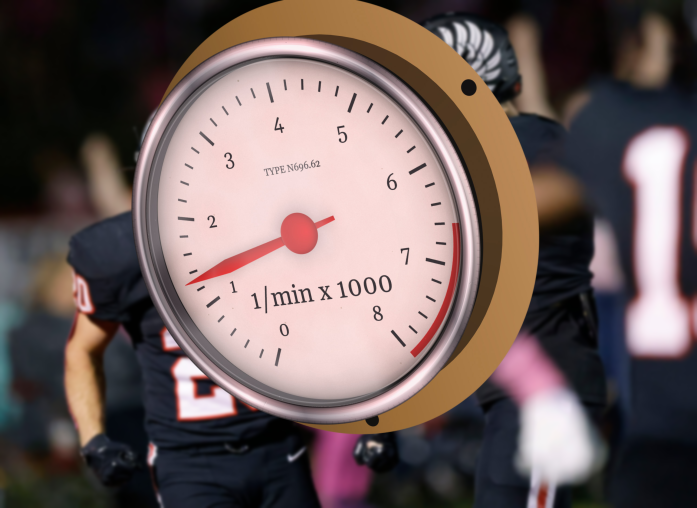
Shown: 1300; rpm
